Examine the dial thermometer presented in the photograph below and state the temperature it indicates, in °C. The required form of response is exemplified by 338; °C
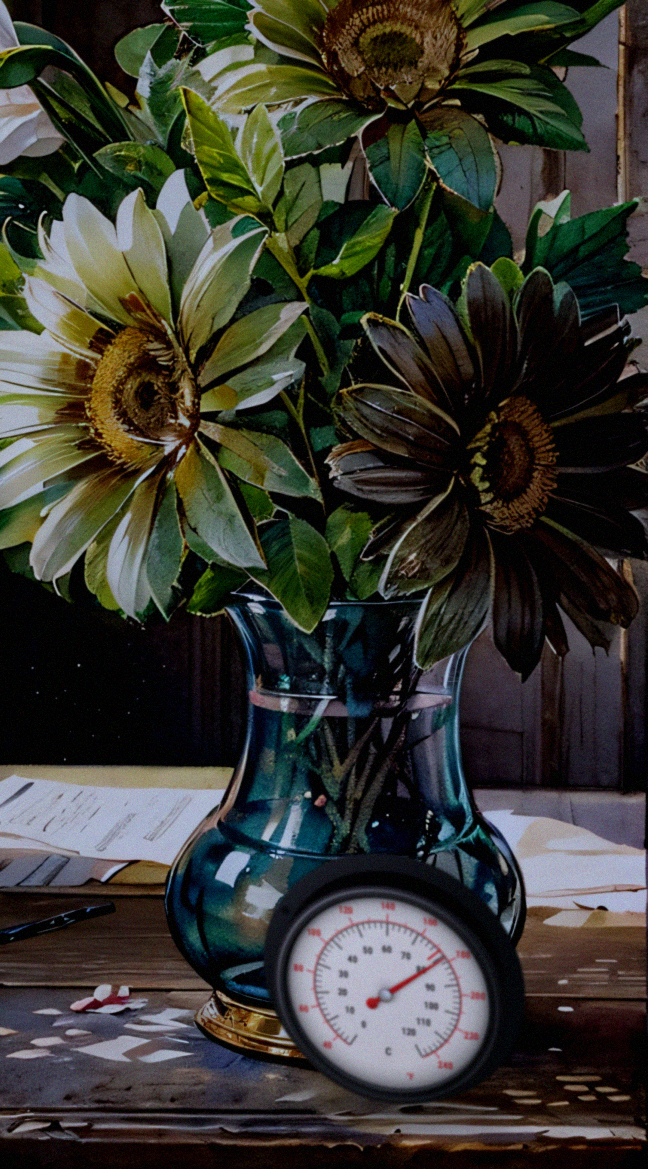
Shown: 80; °C
